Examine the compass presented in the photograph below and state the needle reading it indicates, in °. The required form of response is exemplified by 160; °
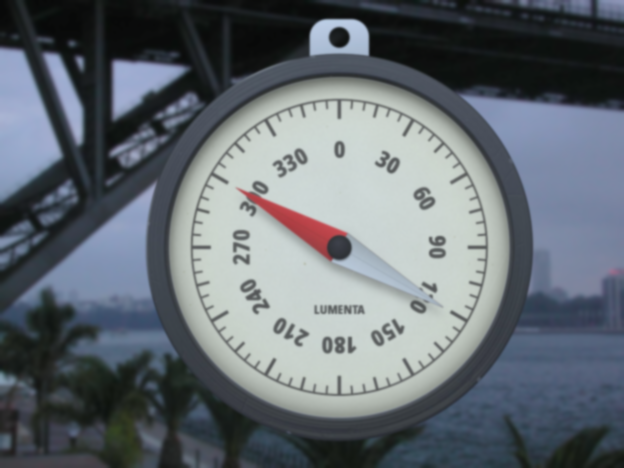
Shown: 300; °
